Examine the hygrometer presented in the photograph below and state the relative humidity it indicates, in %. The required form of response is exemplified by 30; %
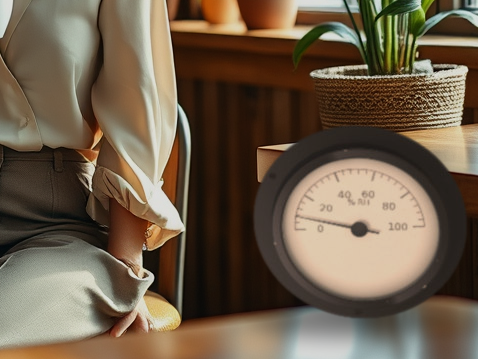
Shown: 8; %
